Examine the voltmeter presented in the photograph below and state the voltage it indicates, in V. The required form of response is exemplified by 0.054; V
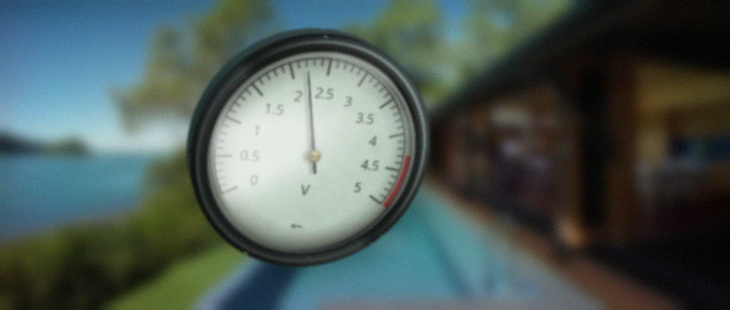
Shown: 2.2; V
